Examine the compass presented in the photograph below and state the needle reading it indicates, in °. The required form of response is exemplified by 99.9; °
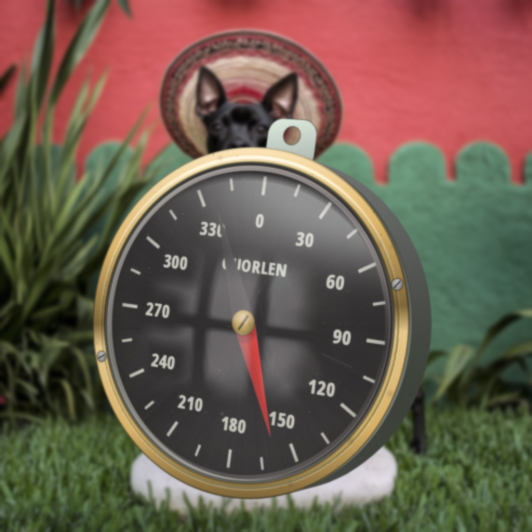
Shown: 157.5; °
